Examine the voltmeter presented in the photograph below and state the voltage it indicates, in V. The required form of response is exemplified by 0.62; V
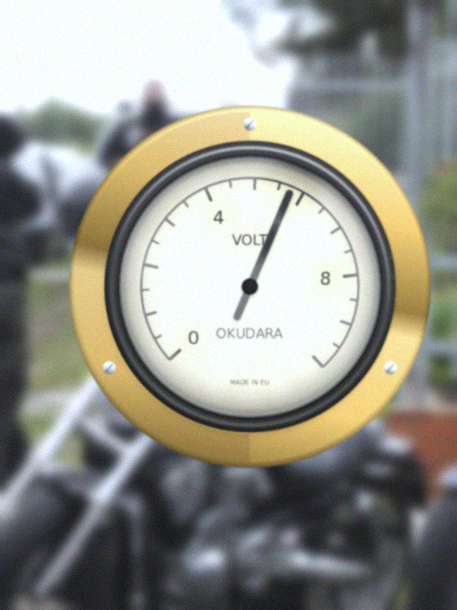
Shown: 5.75; V
